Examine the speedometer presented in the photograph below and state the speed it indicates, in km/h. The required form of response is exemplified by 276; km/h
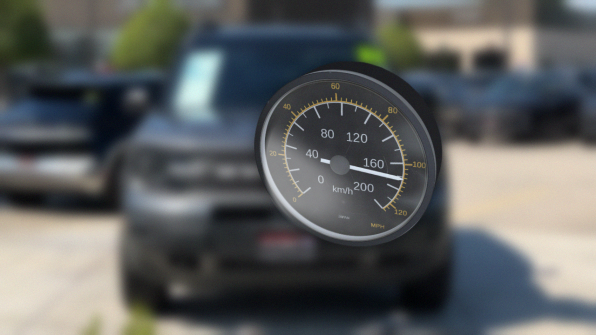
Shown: 170; km/h
